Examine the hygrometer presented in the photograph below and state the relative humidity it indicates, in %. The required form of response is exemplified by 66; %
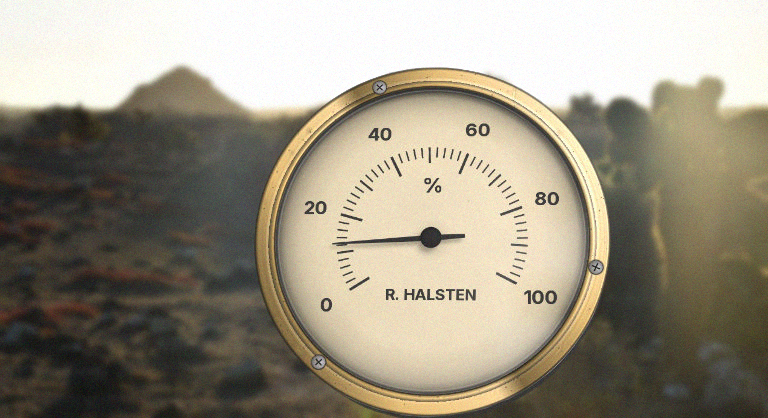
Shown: 12; %
